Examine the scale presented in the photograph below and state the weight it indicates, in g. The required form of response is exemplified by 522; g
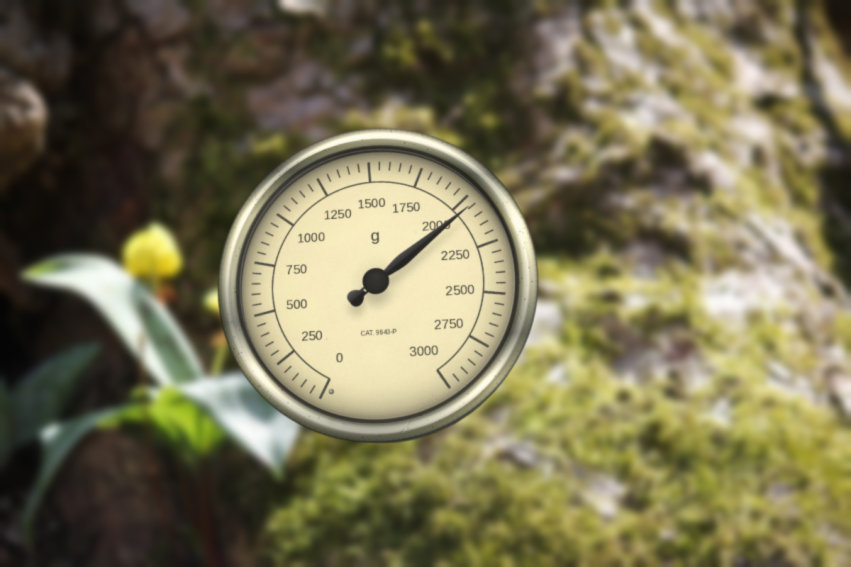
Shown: 2050; g
